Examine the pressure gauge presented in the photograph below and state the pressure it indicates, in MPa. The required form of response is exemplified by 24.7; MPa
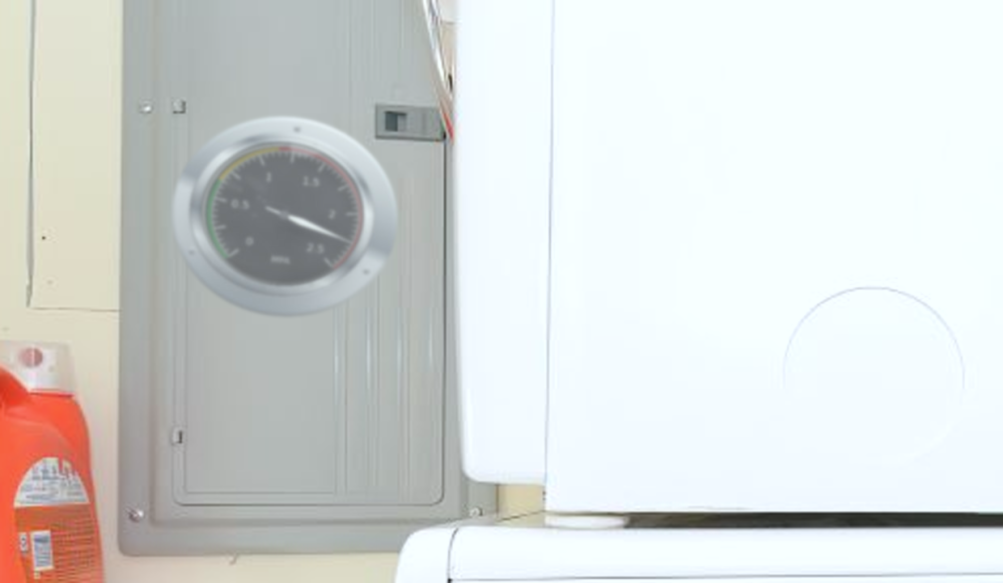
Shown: 2.25; MPa
